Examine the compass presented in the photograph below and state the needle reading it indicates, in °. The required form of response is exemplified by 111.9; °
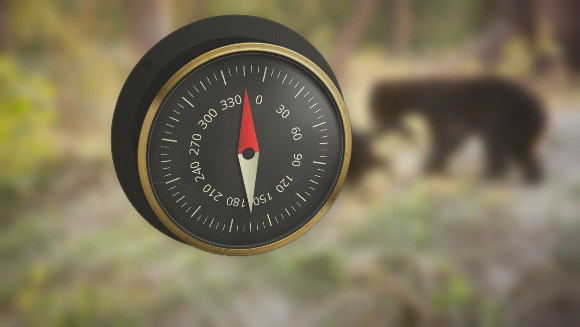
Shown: 345; °
